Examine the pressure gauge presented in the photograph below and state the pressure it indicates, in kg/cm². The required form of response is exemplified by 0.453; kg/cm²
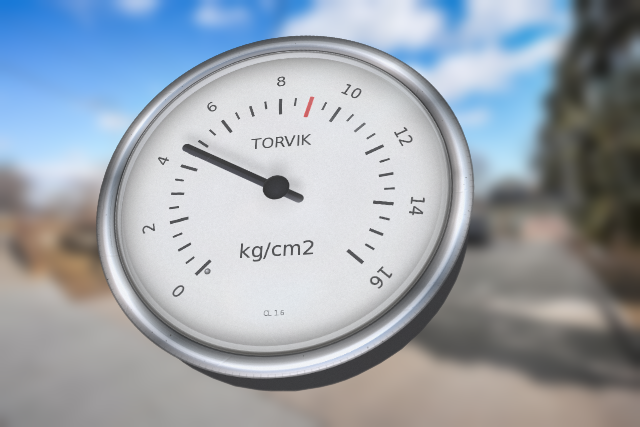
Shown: 4.5; kg/cm²
